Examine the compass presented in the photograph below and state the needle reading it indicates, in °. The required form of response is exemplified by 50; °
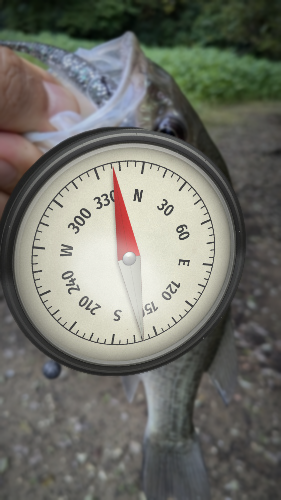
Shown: 340; °
